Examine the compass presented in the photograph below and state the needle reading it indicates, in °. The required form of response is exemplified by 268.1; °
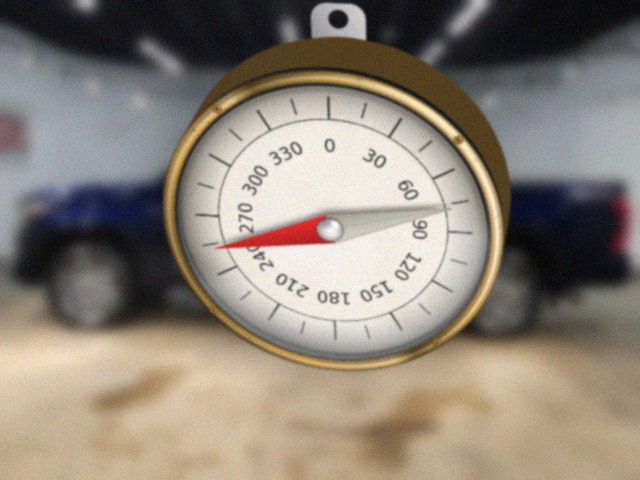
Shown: 255; °
